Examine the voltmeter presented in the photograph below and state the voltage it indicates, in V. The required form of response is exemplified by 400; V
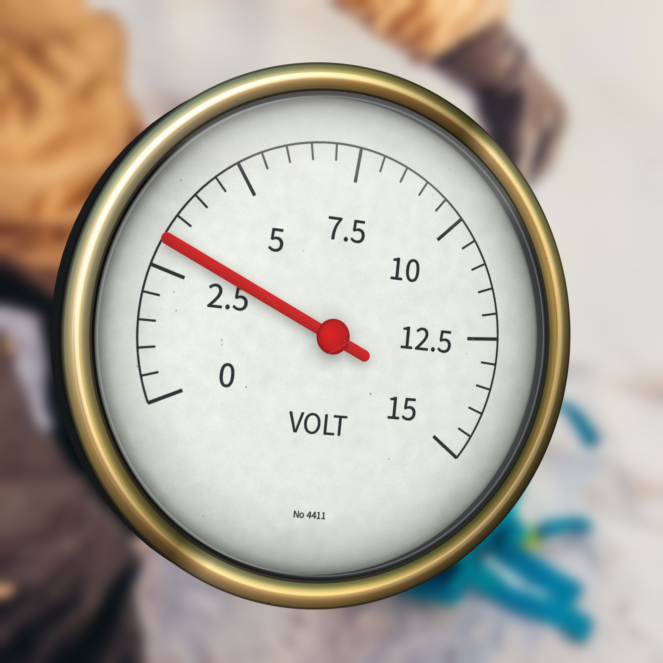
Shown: 3; V
